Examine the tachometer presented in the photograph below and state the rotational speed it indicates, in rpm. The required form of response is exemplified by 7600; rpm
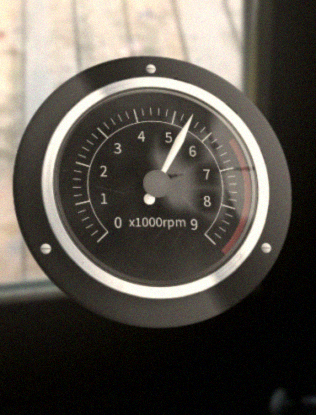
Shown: 5400; rpm
